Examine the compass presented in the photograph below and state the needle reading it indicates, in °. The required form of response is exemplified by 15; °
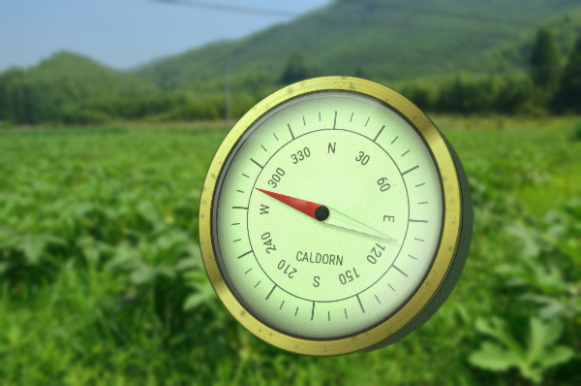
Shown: 285; °
